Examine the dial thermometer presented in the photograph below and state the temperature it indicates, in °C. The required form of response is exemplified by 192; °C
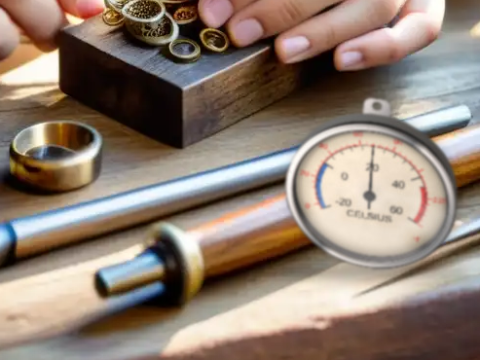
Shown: 20; °C
